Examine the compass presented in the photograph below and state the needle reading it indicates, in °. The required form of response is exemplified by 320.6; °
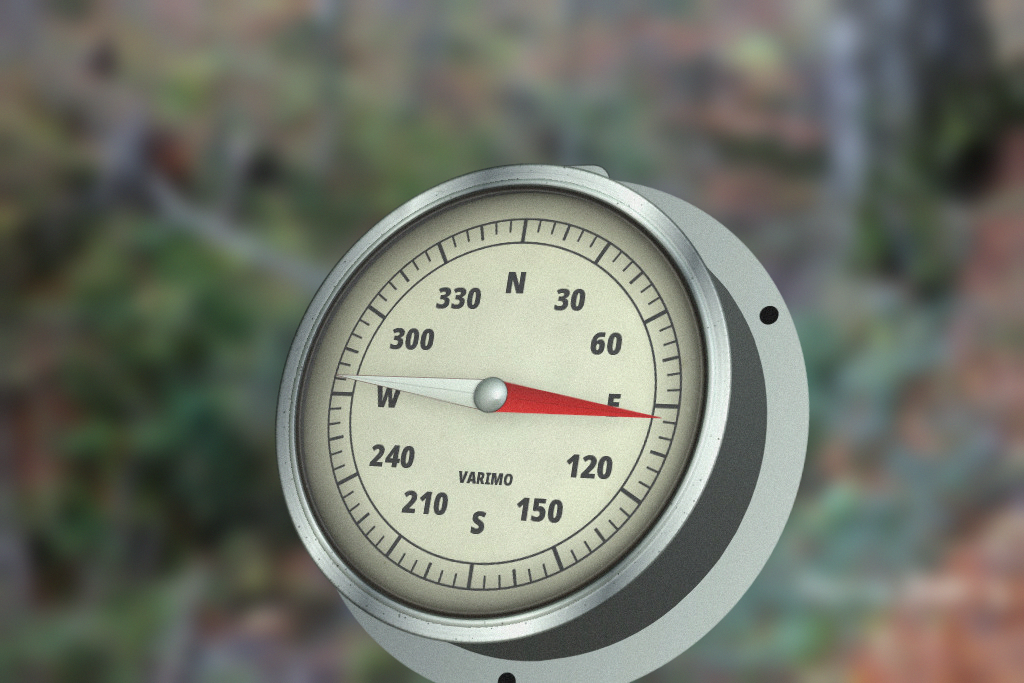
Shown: 95; °
